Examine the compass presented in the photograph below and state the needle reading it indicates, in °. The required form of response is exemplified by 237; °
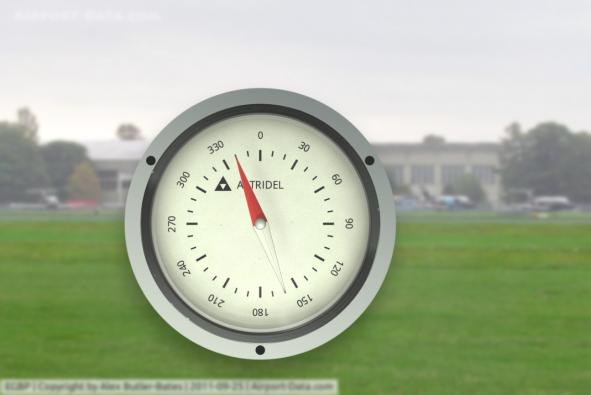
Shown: 340; °
